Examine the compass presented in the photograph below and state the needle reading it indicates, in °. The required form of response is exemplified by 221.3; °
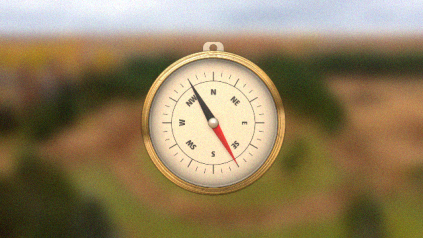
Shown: 150; °
